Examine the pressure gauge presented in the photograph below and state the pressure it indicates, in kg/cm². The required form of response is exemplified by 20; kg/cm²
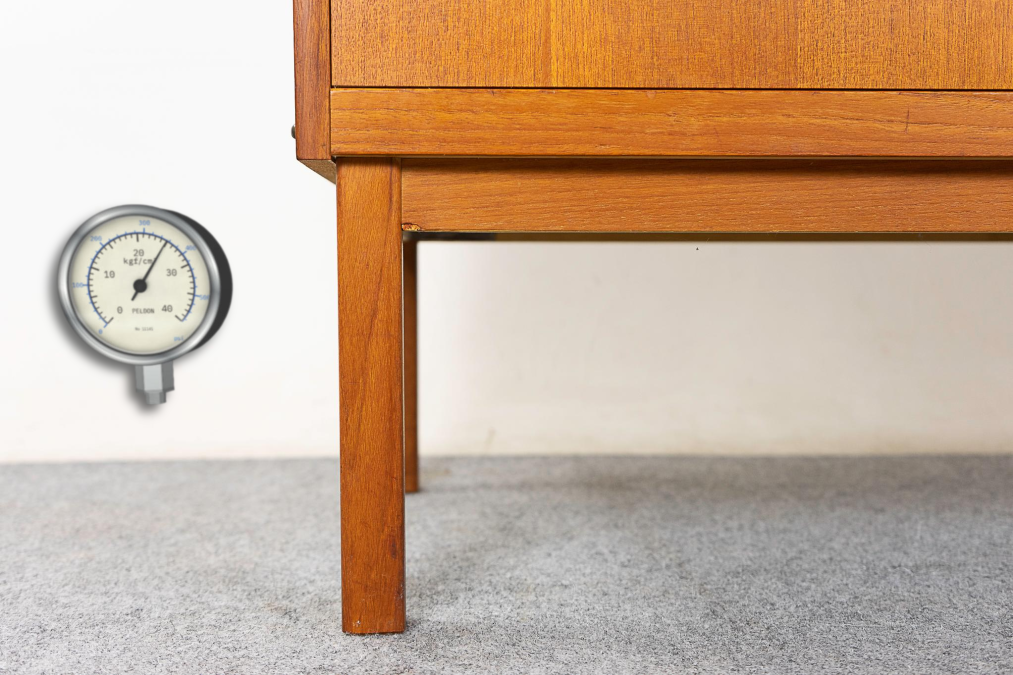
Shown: 25; kg/cm²
